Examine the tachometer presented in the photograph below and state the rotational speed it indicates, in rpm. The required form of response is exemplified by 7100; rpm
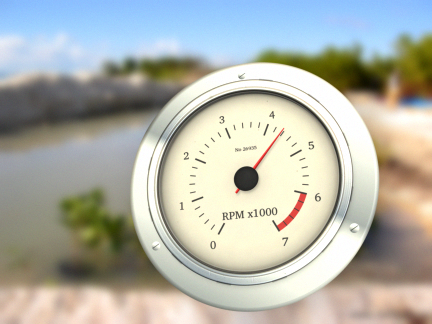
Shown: 4400; rpm
